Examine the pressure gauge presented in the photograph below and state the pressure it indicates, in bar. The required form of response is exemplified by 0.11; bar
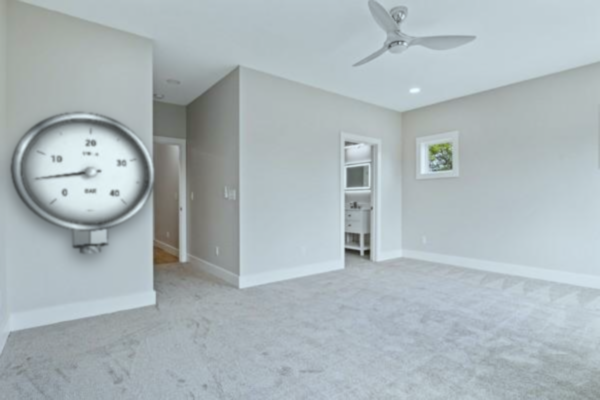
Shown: 5; bar
